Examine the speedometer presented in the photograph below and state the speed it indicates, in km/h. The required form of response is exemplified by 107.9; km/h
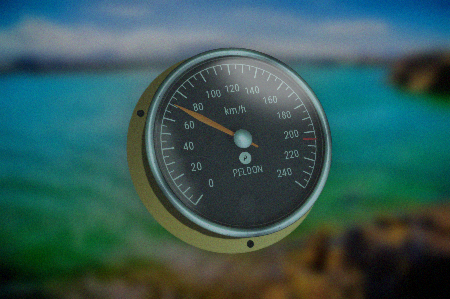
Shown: 70; km/h
